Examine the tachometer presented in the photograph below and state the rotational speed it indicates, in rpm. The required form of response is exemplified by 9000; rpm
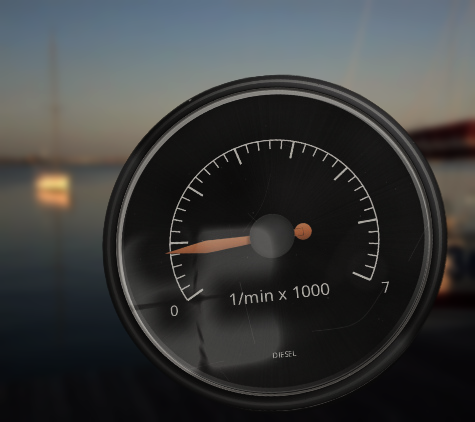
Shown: 800; rpm
